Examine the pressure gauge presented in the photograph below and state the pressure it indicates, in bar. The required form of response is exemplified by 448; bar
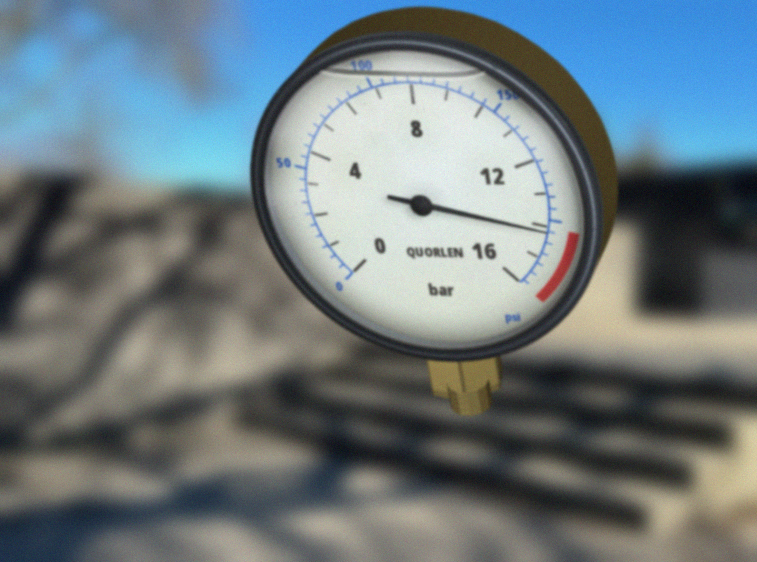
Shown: 14; bar
